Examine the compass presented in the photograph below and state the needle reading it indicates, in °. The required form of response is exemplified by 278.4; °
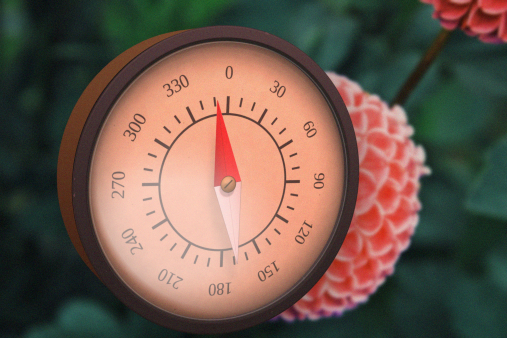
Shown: 350; °
